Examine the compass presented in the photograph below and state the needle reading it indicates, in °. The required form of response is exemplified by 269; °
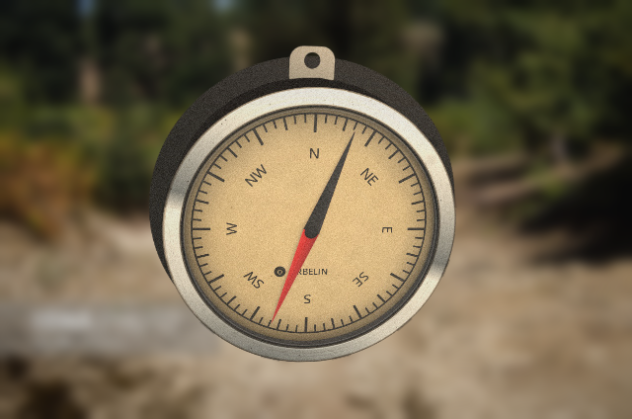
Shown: 200; °
